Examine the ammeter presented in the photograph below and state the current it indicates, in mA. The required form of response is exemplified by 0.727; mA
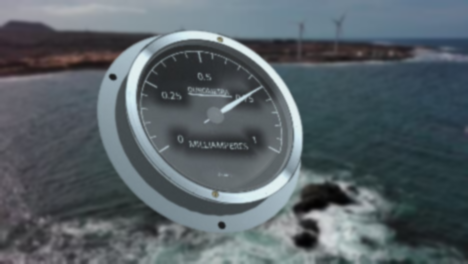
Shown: 0.75; mA
